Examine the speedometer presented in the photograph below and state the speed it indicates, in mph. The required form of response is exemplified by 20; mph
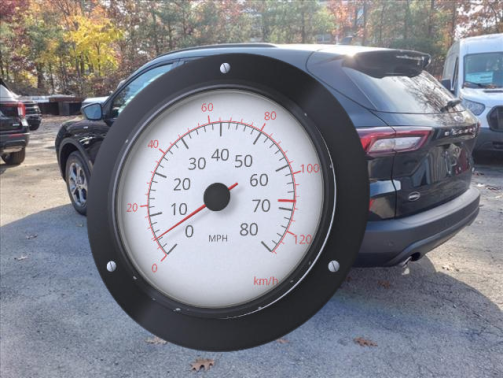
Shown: 4; mph
